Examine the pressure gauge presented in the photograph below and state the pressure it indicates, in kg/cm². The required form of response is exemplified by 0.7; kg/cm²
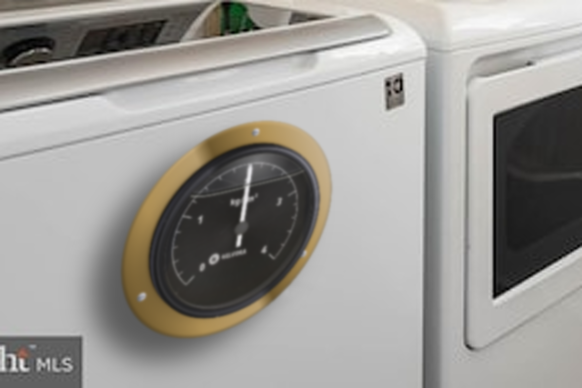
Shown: 2; kg/cm²
